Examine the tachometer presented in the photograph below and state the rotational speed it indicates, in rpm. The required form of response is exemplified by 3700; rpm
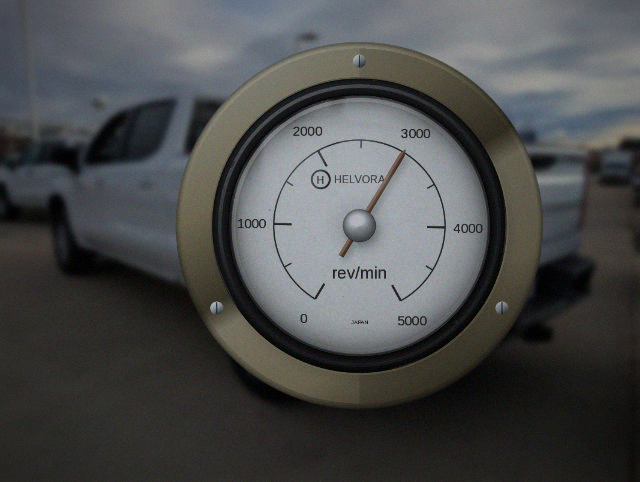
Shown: 3000; rpm
